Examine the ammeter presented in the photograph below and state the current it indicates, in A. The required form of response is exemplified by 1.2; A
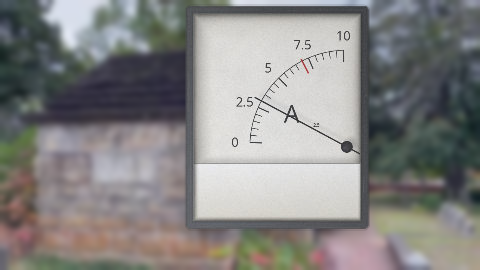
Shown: 3; A
